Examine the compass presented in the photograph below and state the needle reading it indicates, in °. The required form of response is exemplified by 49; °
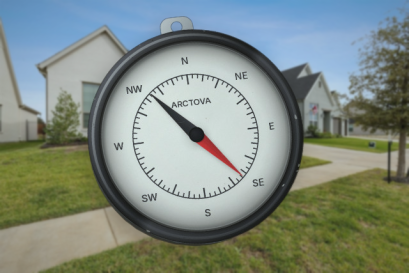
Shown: 140; °
